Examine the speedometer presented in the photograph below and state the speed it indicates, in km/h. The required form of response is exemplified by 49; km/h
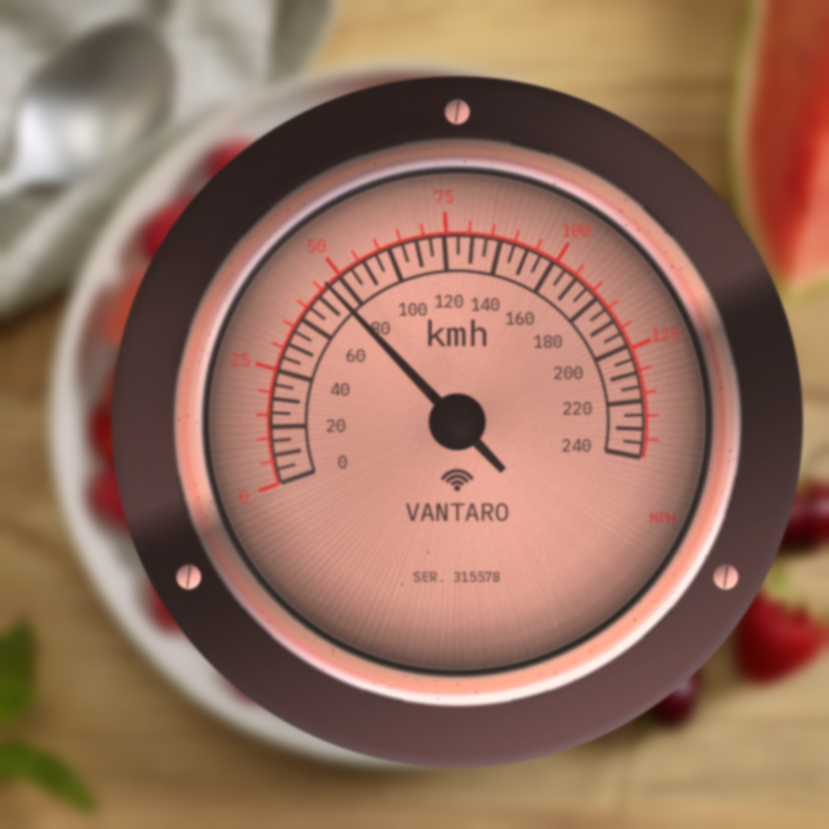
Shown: 75; km/h
